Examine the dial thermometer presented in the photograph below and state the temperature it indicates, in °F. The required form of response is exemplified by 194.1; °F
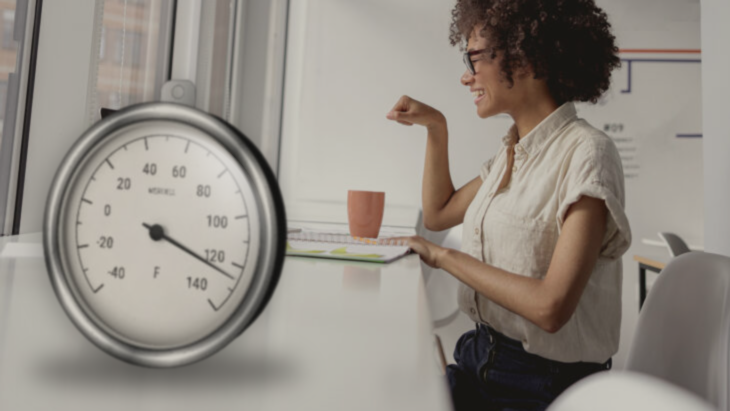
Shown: 125; °F
